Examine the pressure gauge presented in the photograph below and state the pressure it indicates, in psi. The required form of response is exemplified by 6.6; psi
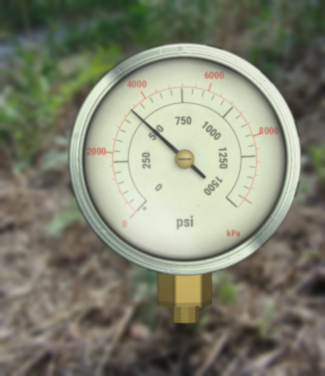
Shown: 500; psi
